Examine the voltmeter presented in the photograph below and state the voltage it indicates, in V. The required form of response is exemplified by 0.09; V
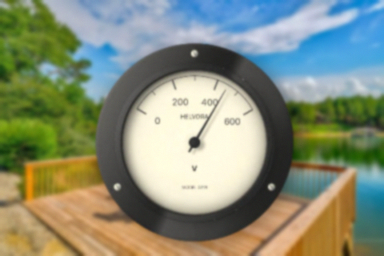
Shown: 450; V
